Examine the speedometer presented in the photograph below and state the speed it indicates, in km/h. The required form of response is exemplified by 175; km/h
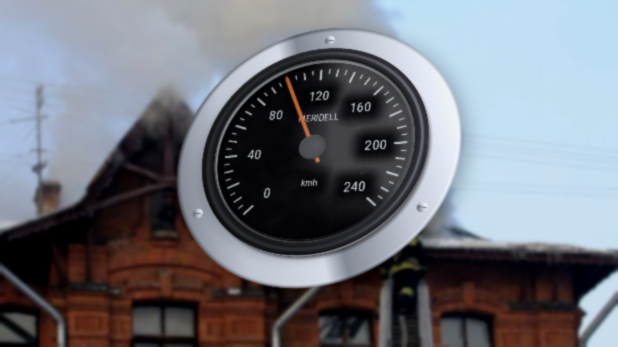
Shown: 100; km/h
